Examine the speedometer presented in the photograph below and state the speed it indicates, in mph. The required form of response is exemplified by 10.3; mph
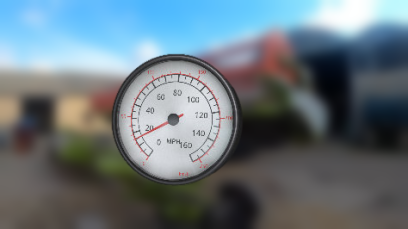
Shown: 15; mph
